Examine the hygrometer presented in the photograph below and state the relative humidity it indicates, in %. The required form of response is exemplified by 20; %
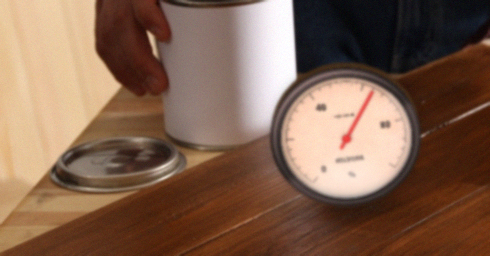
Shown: 64; %
